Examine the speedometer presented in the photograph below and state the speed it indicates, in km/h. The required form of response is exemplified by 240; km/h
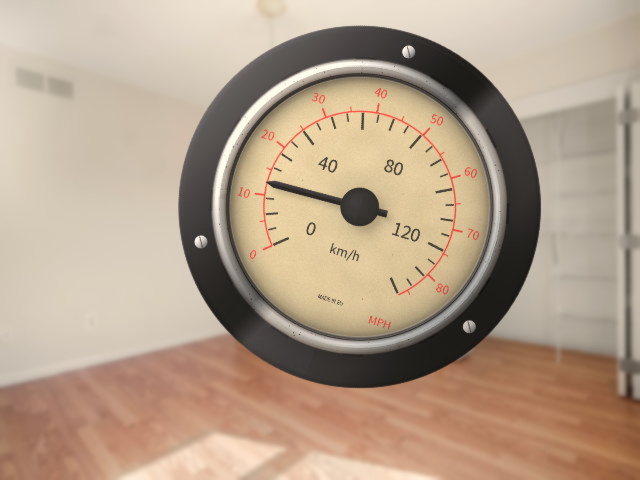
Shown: 20; km/h
